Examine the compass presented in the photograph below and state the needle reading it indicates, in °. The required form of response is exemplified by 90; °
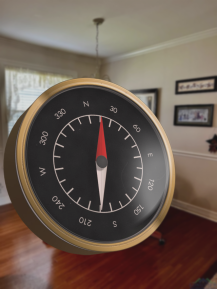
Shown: 15; °
